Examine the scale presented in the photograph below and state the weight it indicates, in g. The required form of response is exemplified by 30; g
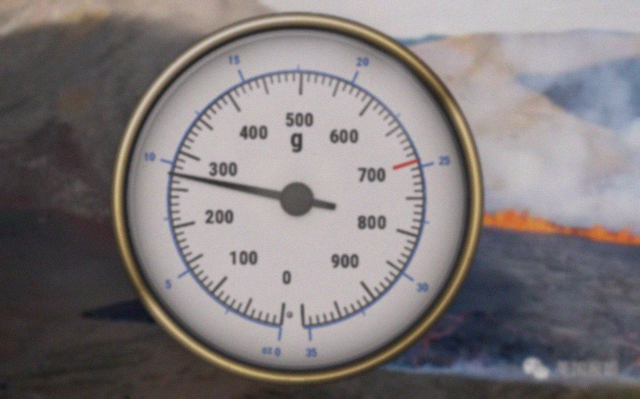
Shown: 270; g
